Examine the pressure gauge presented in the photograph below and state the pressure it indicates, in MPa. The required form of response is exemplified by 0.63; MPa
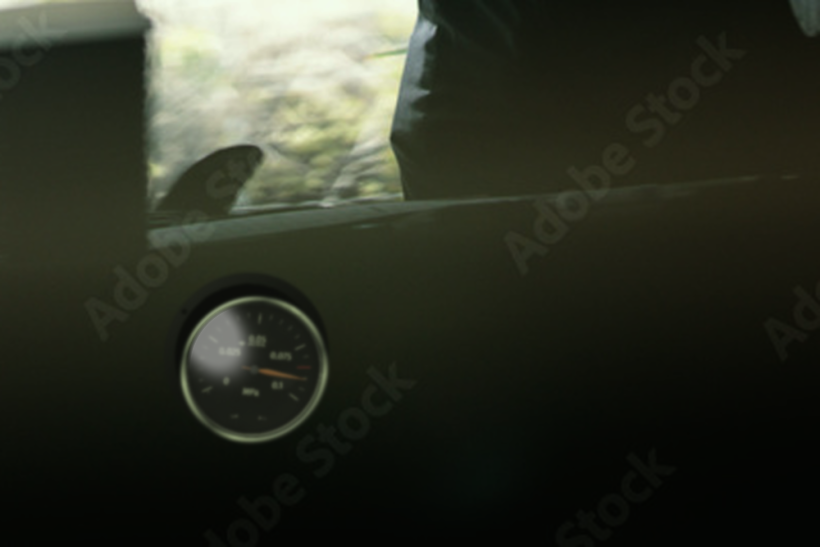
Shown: 0.09; MPa
